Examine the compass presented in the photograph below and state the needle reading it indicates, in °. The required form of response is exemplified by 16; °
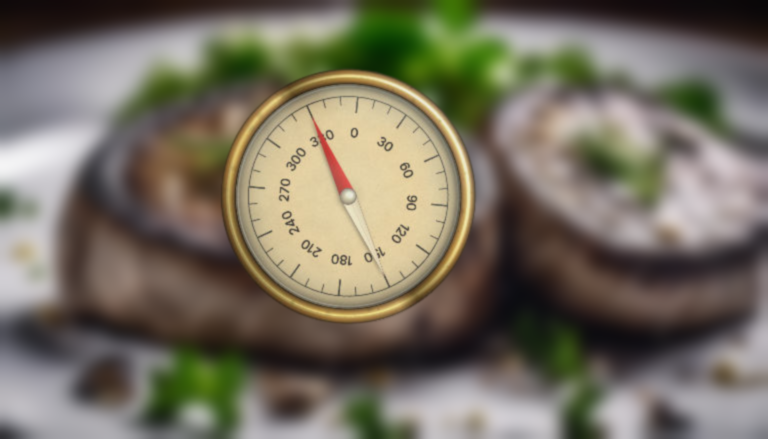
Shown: 330; °
